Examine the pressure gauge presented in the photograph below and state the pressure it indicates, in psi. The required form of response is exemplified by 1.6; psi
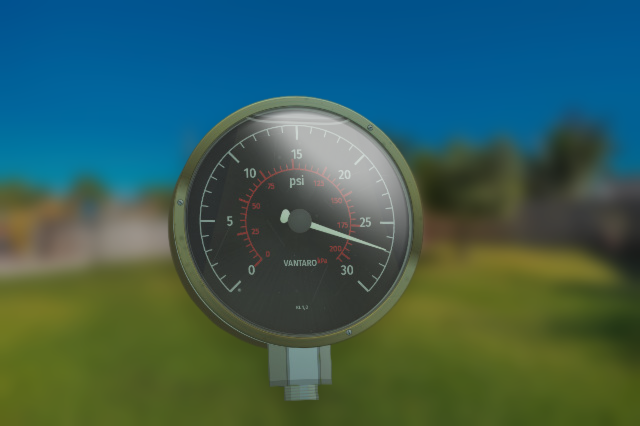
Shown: 27; psi
